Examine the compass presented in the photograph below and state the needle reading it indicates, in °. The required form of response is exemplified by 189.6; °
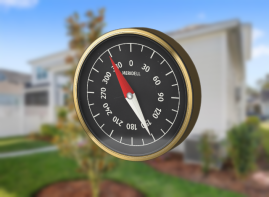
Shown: 330; °
